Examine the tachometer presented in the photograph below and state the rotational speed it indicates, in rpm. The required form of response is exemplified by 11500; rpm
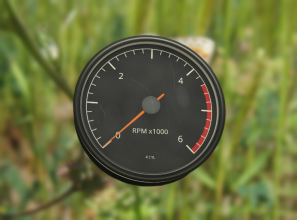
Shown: 0; rpm
